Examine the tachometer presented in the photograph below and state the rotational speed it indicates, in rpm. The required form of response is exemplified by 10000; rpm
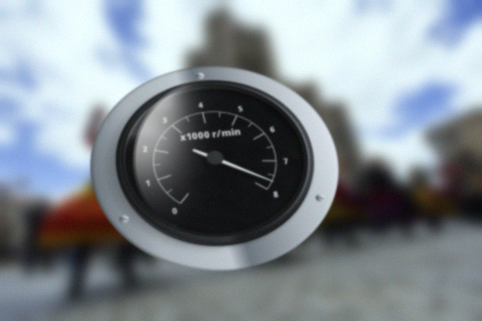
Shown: 7750; rpm
